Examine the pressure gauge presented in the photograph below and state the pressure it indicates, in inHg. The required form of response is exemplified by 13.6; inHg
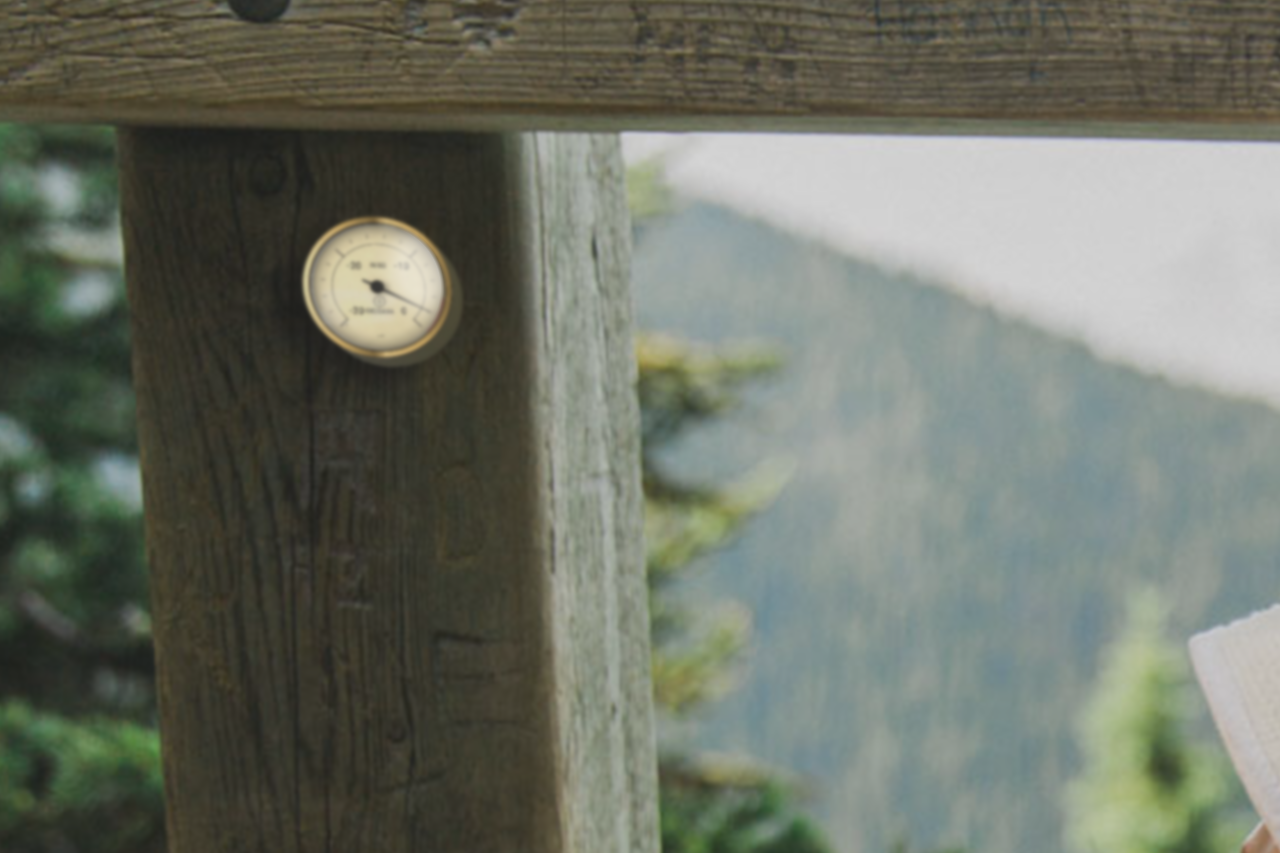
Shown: -2; inHg
